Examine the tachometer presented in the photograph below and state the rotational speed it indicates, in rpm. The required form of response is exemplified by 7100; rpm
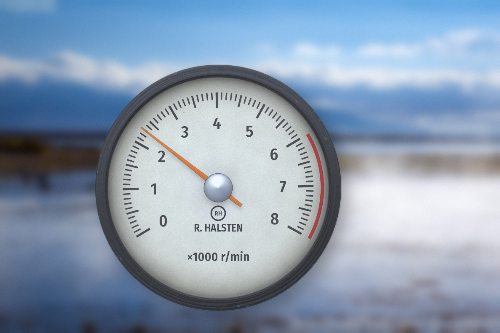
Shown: 2300; rpm
